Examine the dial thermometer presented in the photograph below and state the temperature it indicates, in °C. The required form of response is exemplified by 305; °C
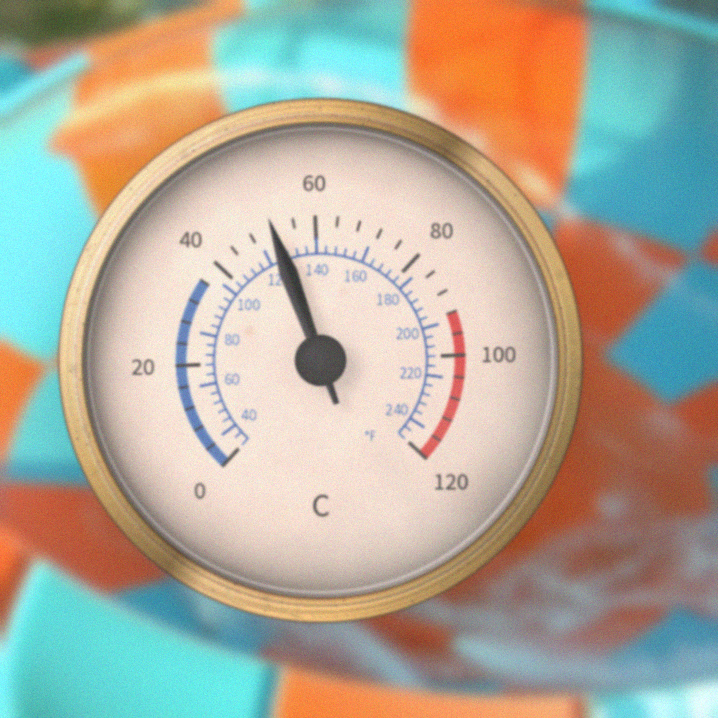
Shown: 52; °C
